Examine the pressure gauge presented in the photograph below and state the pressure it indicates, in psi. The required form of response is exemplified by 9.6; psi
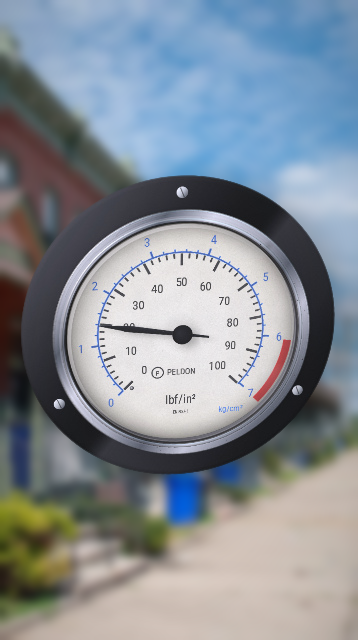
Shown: 20; psi
